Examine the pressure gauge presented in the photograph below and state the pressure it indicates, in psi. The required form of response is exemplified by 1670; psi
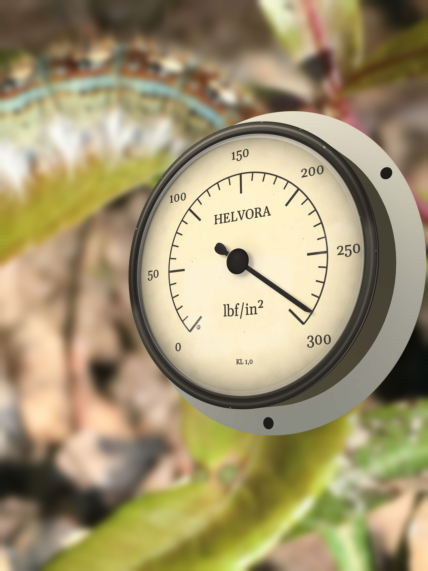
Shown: 290; psi
